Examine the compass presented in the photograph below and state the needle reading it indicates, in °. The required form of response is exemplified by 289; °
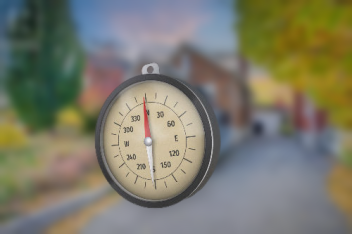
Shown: 0; °
